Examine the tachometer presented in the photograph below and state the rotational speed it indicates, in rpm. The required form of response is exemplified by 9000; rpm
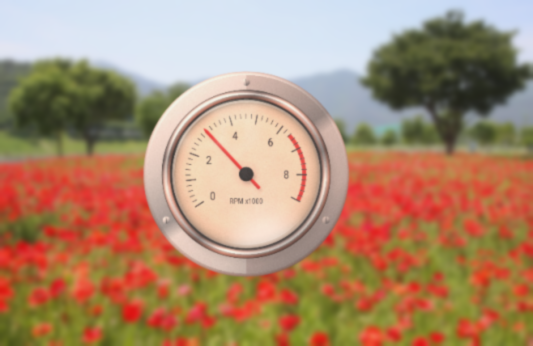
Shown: 3000; rpm
